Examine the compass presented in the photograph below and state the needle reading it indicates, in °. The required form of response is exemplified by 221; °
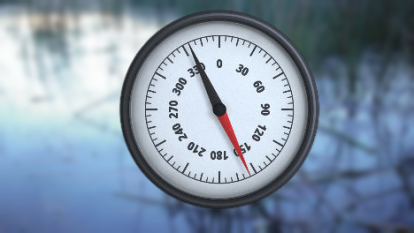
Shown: 155; °
